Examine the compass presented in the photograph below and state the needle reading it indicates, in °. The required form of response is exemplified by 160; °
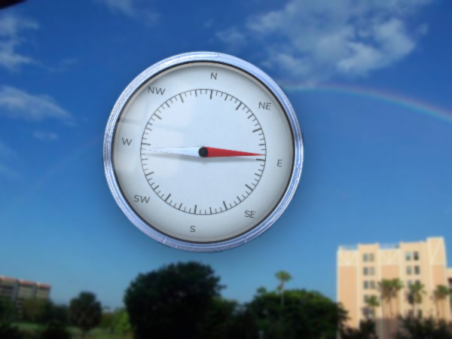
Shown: 85; °
